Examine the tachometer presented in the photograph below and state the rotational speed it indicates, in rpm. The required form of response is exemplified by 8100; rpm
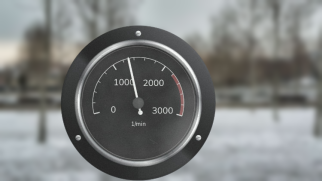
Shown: 1300; rpm
